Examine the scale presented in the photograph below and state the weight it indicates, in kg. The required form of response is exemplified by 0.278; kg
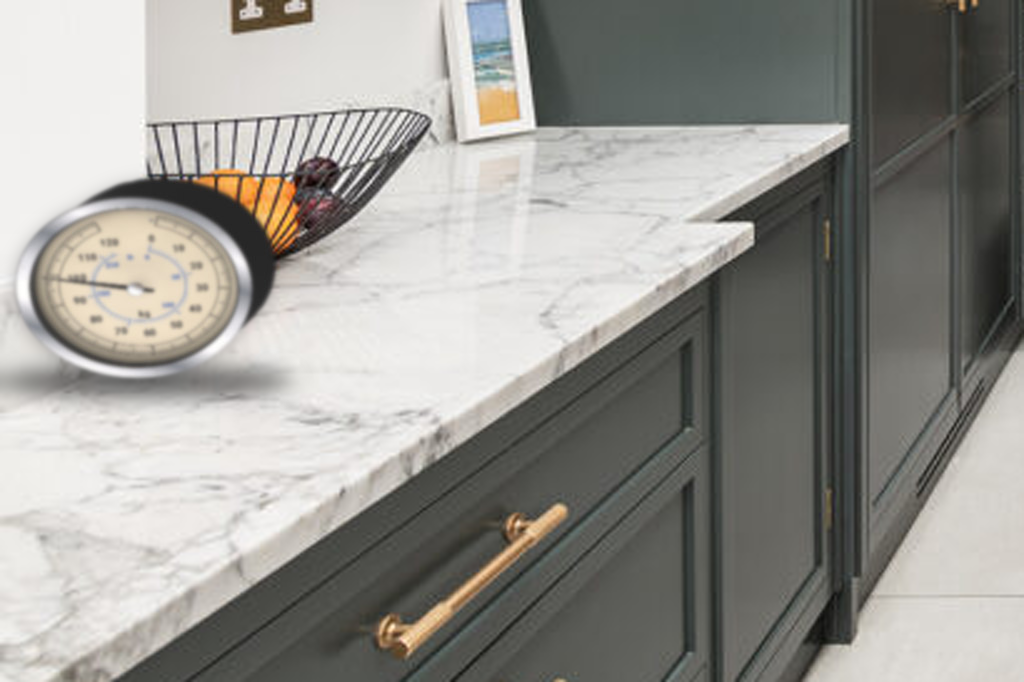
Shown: 100; kg
